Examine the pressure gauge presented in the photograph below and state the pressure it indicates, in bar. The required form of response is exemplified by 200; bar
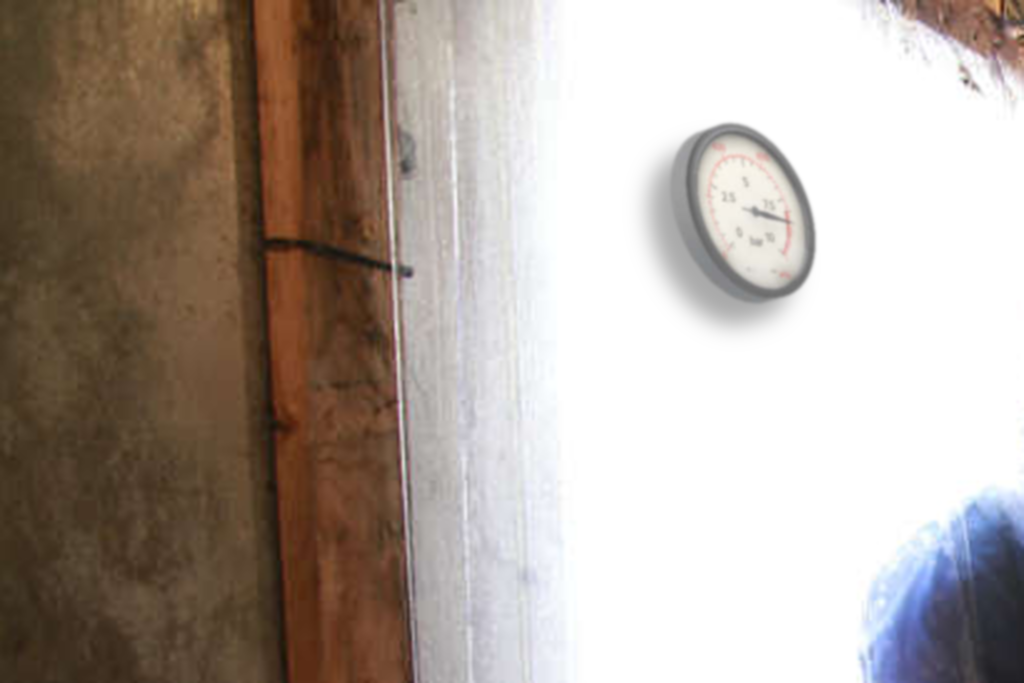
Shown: 8.5; bar
